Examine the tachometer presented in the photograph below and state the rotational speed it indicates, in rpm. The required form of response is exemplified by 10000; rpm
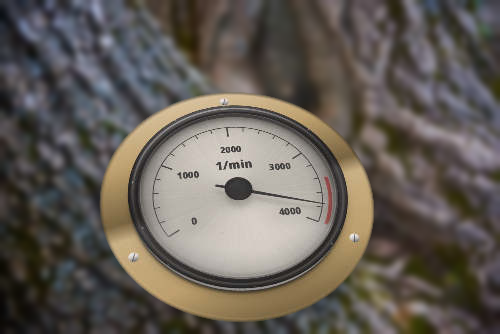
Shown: 3800; rpm
